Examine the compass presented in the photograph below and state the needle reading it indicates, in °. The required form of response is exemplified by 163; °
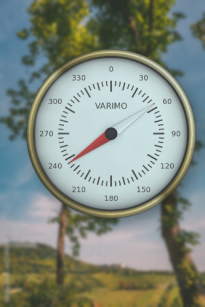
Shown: 235; °
